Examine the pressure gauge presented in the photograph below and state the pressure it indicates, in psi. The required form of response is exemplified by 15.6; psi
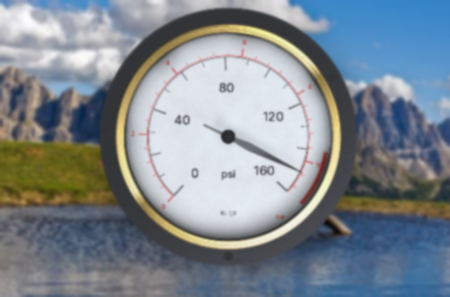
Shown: 150; psi
